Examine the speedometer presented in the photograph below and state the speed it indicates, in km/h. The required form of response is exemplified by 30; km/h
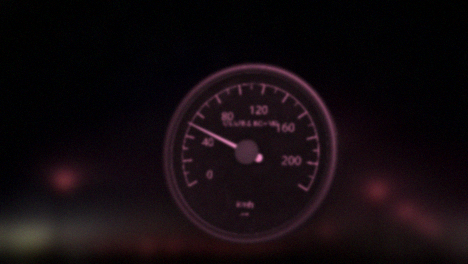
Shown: 50; km/h
